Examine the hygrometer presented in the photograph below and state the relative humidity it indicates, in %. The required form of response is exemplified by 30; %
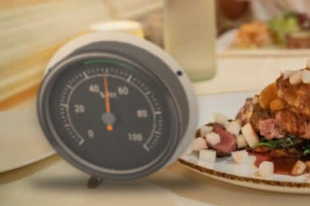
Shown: 50; %
